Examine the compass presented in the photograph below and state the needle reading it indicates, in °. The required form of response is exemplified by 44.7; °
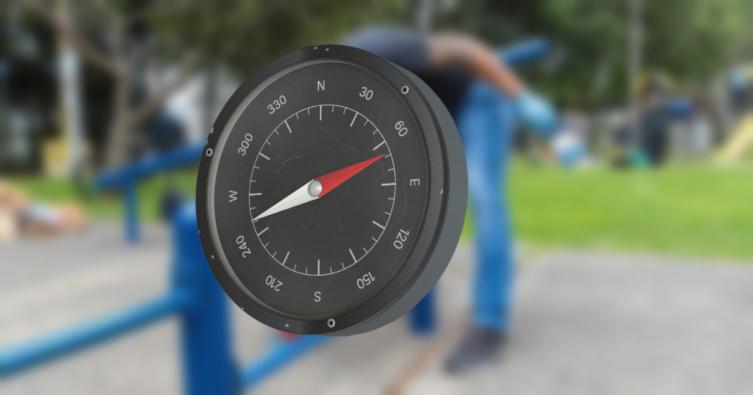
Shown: 70; °
